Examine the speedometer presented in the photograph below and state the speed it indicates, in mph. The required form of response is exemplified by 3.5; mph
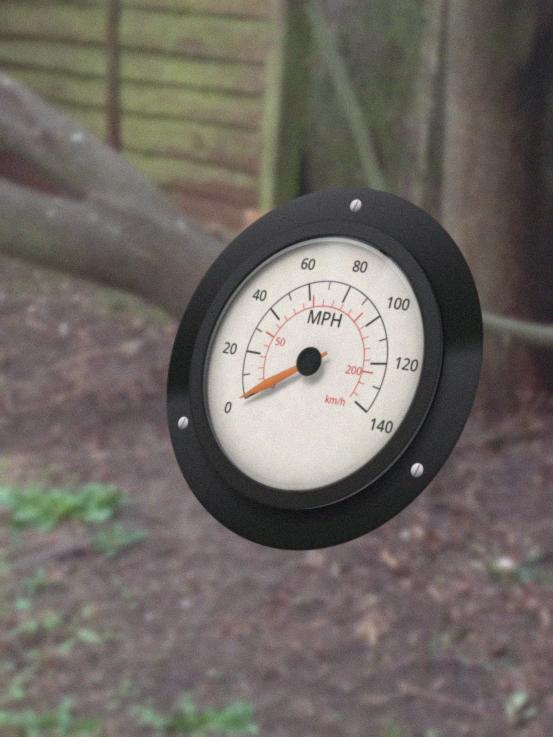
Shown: 0; mph
